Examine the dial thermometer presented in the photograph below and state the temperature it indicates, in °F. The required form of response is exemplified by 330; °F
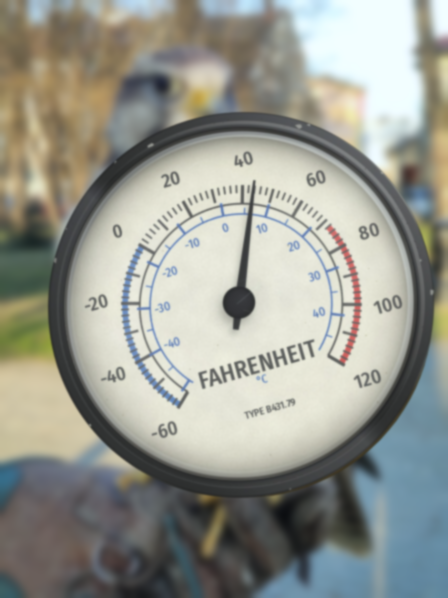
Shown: 44; °F
